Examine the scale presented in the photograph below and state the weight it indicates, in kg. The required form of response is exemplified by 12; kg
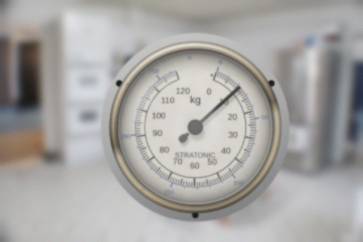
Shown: 10; kg
